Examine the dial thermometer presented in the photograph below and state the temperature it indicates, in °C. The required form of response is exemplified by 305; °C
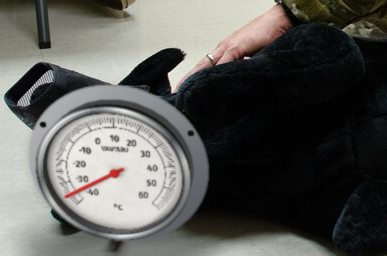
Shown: -35; °C
